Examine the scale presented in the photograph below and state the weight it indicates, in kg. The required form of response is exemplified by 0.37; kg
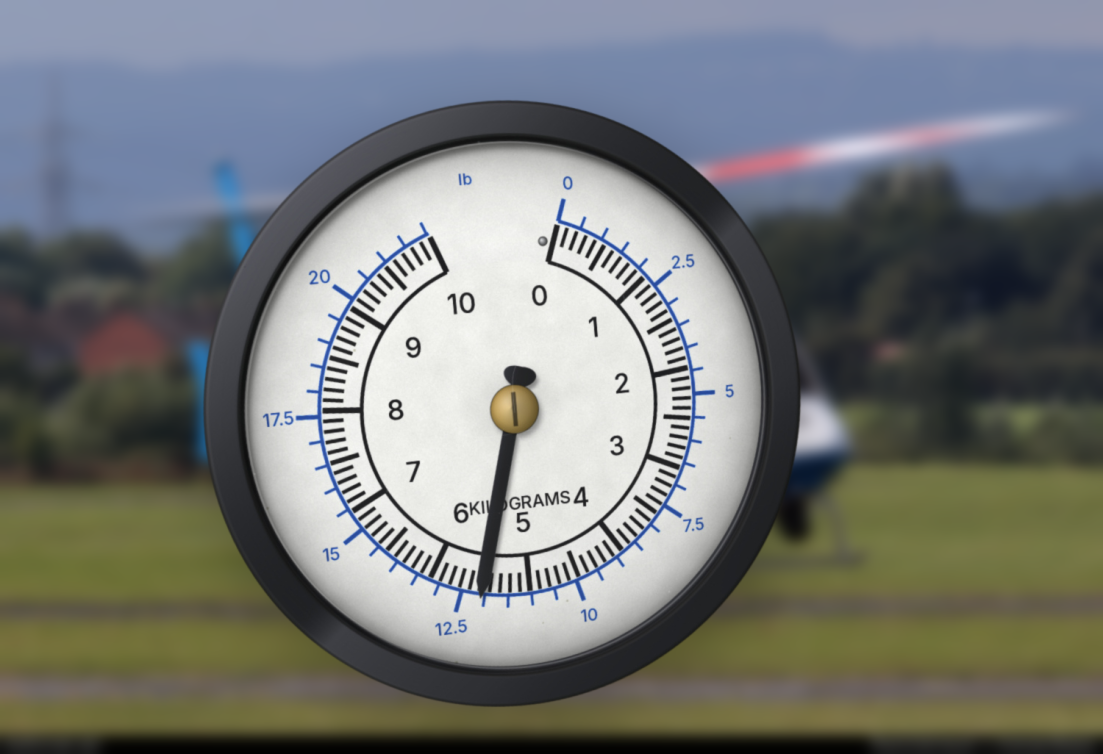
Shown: 5.5; kg
